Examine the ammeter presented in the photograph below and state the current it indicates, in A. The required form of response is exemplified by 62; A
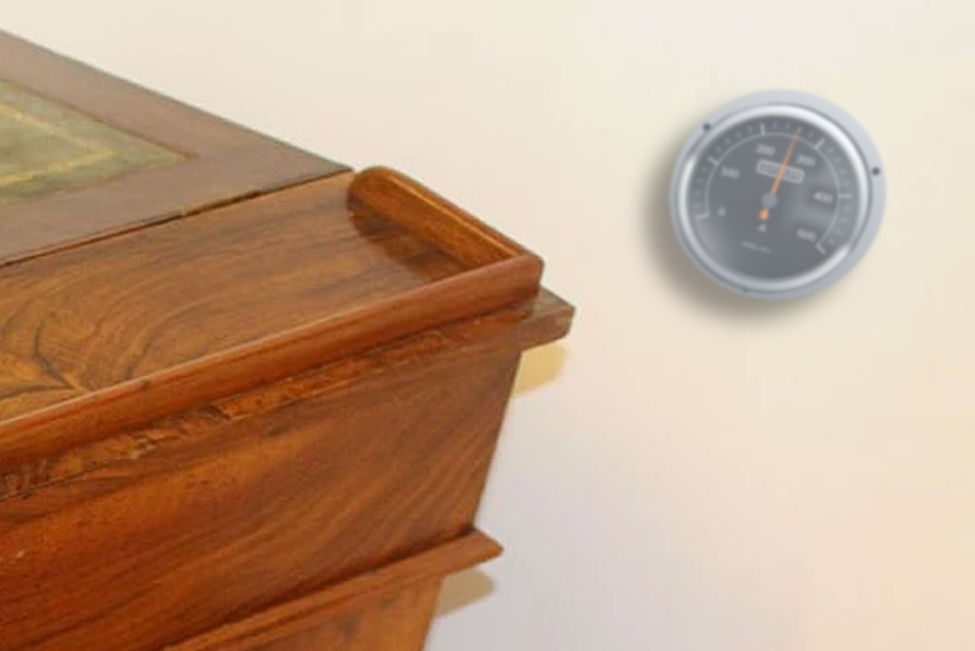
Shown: 260; A
